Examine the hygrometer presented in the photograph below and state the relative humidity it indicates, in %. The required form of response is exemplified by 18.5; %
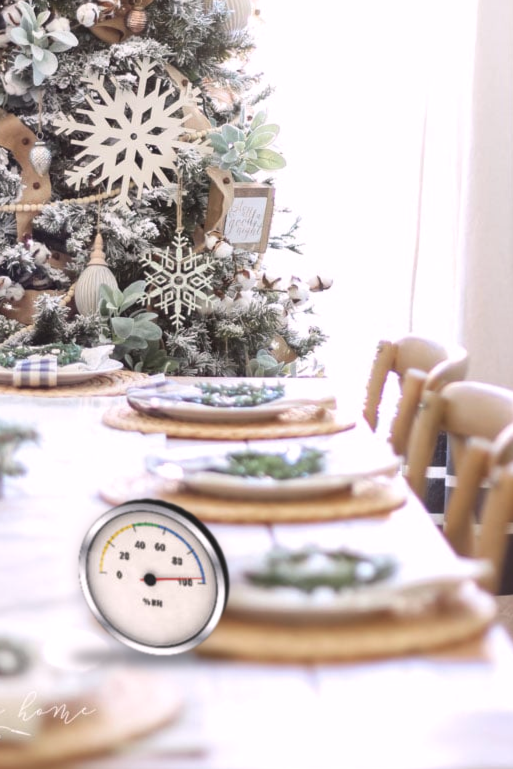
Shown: 96; %
